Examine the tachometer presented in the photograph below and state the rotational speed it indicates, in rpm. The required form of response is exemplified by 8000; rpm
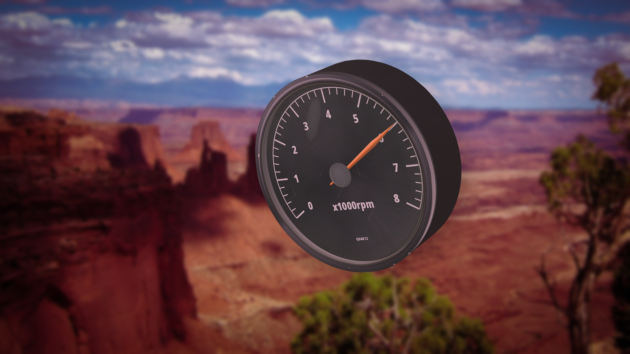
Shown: 6000; rpm
